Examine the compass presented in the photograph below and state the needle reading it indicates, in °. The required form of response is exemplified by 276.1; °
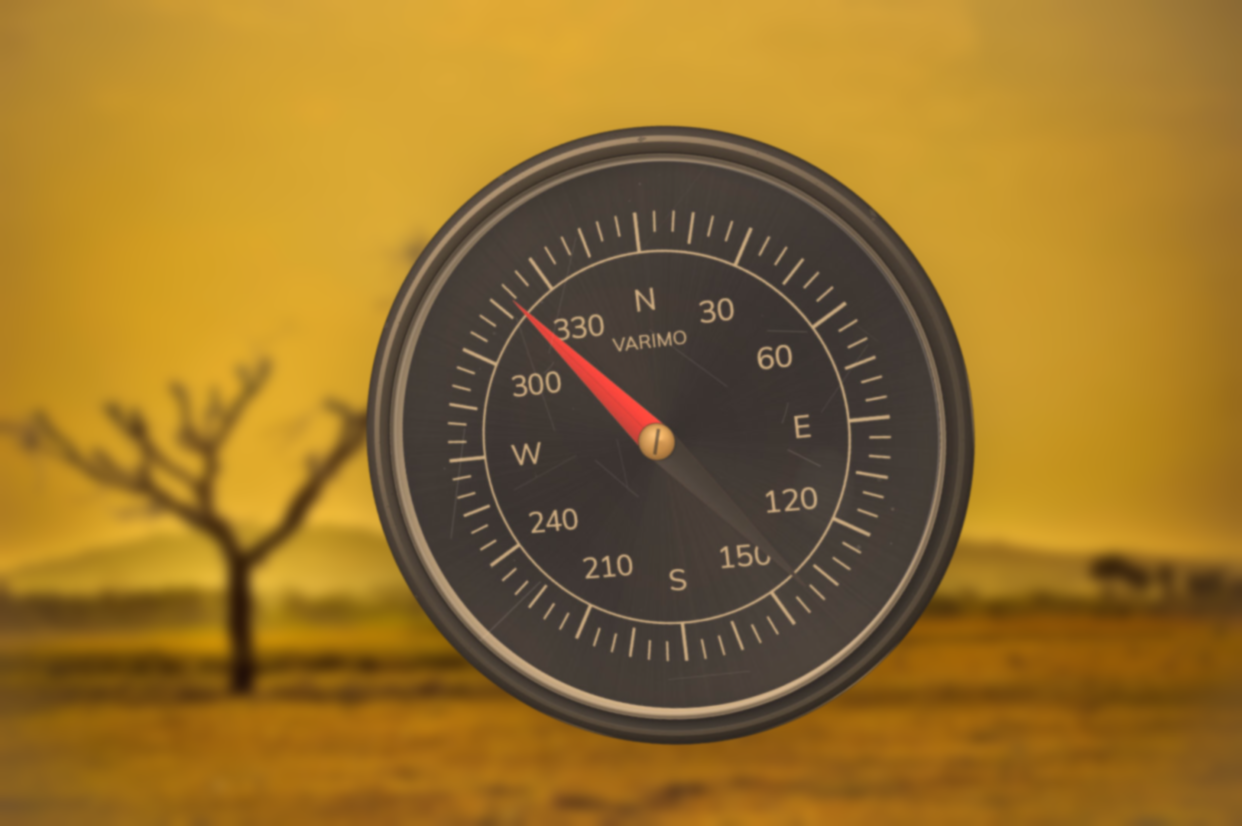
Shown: 320; °
